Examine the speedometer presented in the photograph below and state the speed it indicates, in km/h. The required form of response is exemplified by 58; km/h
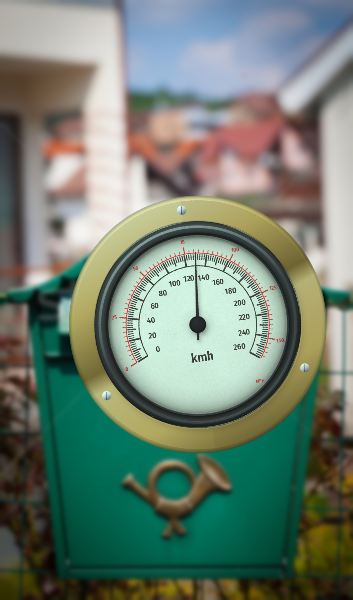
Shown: 130; km/h
